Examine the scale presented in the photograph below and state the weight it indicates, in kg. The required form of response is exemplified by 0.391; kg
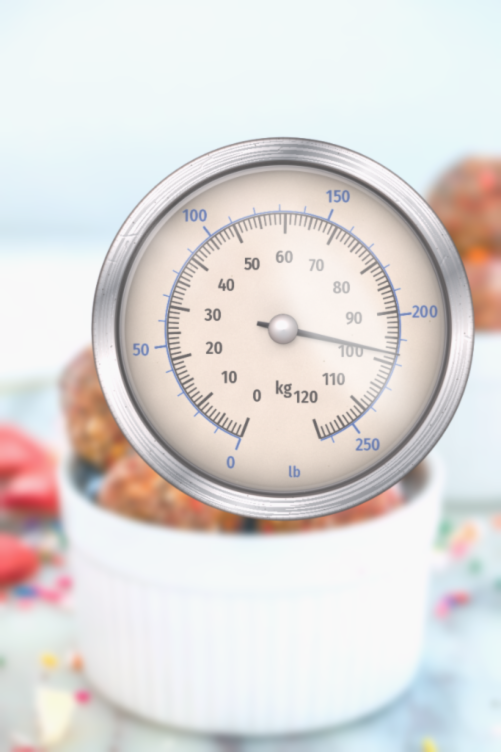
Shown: 98; kg
